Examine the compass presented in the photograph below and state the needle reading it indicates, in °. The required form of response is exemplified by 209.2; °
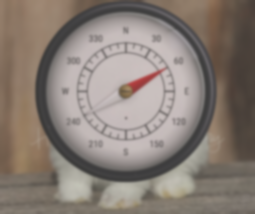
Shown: 60; °
